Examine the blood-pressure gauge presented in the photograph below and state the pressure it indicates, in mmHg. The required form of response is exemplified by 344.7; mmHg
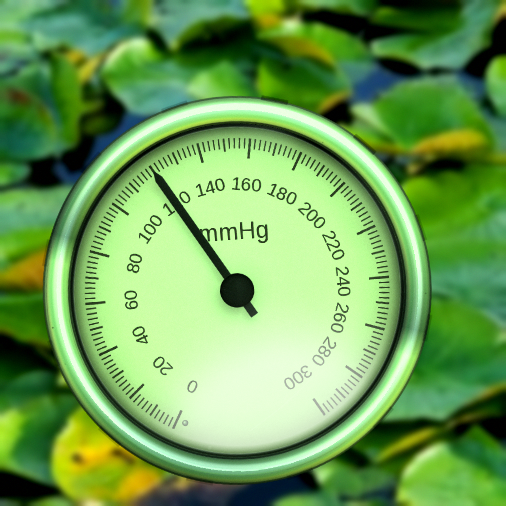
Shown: 120; mmHg
